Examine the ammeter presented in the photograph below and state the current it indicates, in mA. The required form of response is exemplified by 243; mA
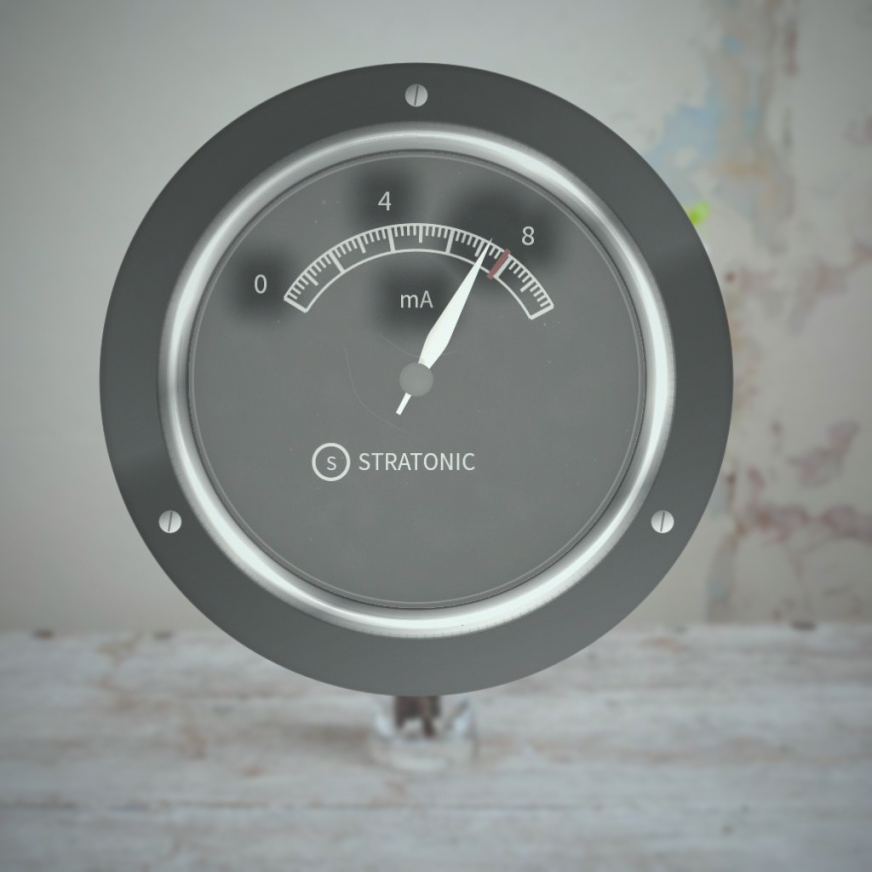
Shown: 7.2; mA
